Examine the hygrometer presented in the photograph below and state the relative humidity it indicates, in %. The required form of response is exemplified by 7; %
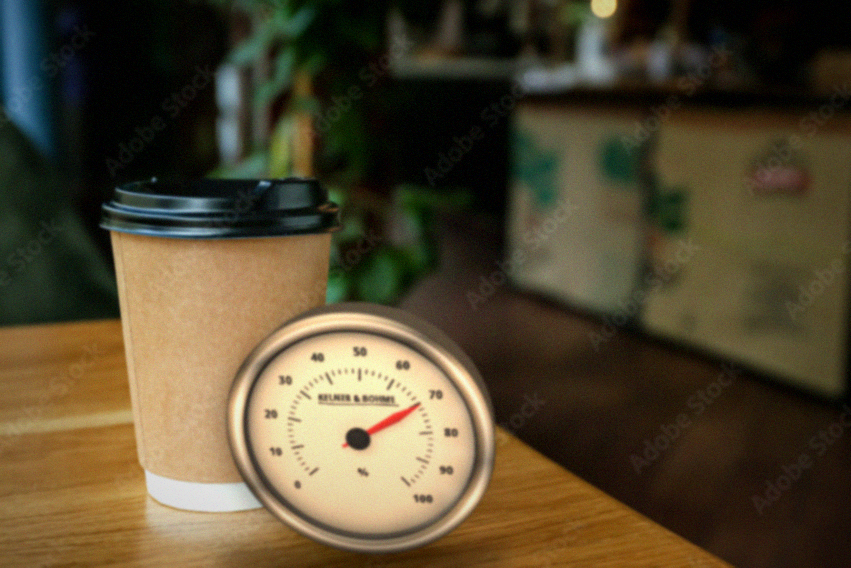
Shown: 70; %
